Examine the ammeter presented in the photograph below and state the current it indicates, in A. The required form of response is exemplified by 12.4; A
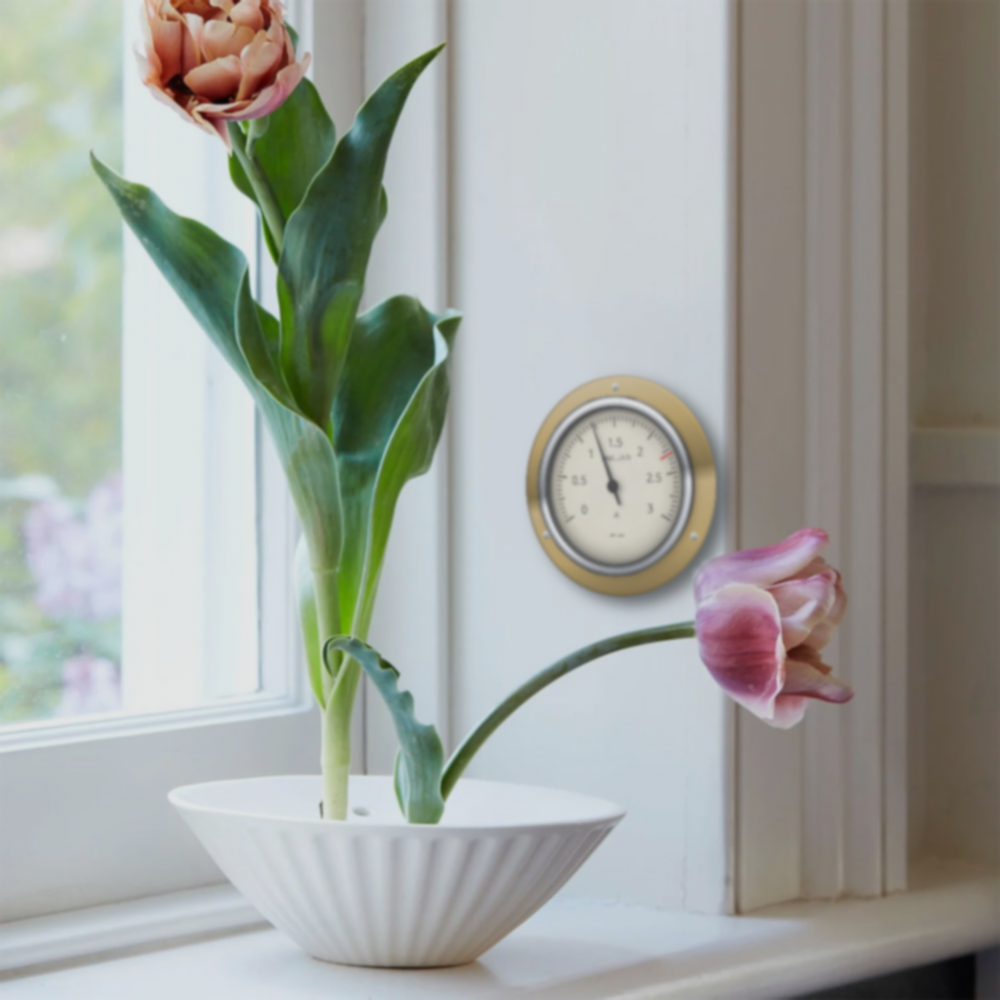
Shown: 1.25; A
